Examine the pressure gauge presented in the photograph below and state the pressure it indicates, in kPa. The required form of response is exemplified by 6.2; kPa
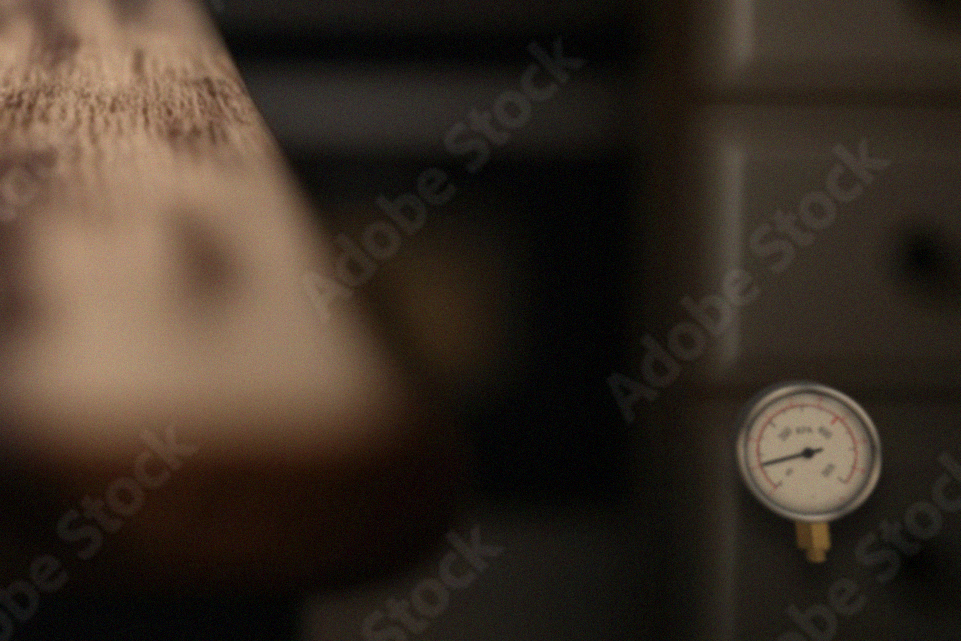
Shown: 75; kPa
